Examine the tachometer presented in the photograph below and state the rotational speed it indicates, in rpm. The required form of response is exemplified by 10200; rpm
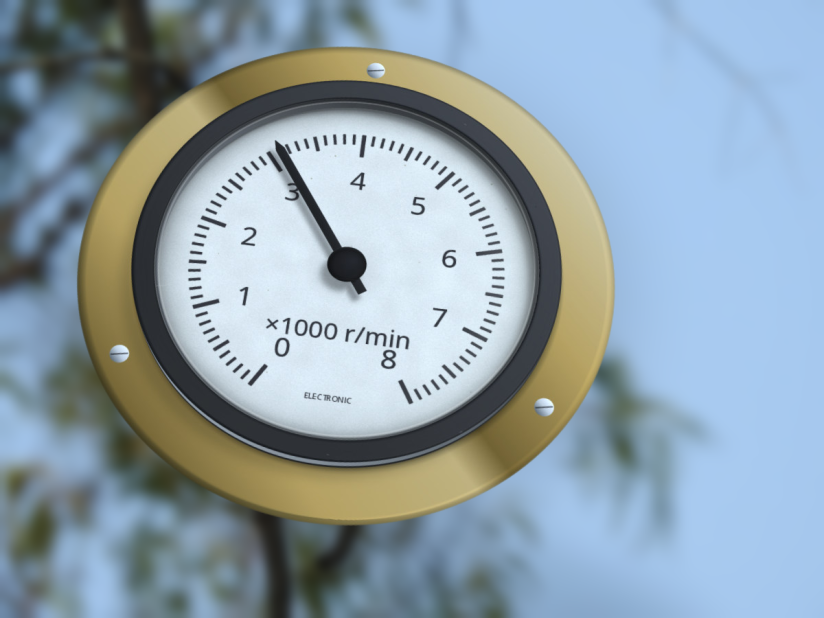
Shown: 3100; rpm
